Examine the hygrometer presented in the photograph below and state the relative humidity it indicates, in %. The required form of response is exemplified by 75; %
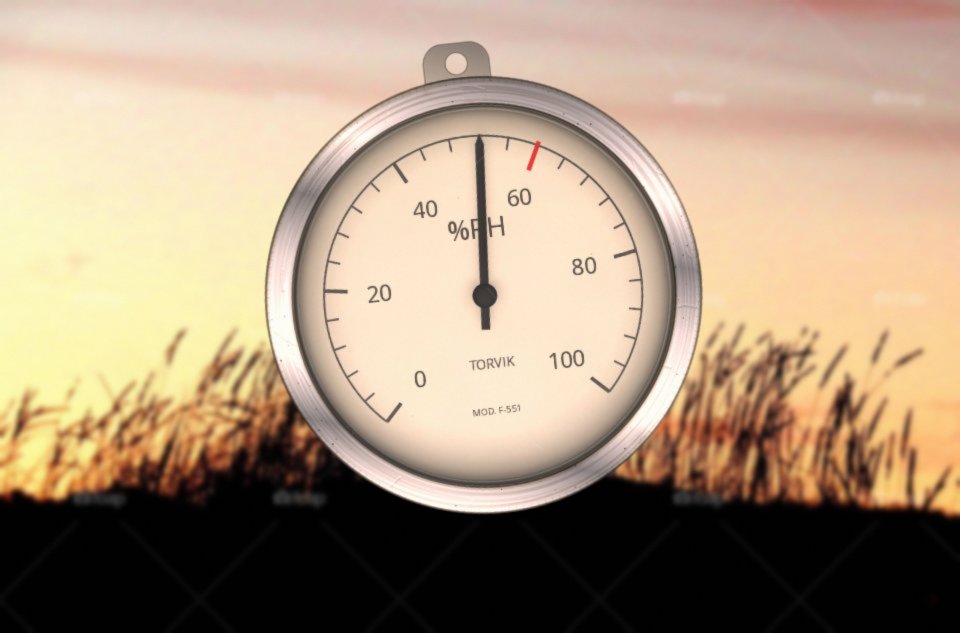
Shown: 52; %
